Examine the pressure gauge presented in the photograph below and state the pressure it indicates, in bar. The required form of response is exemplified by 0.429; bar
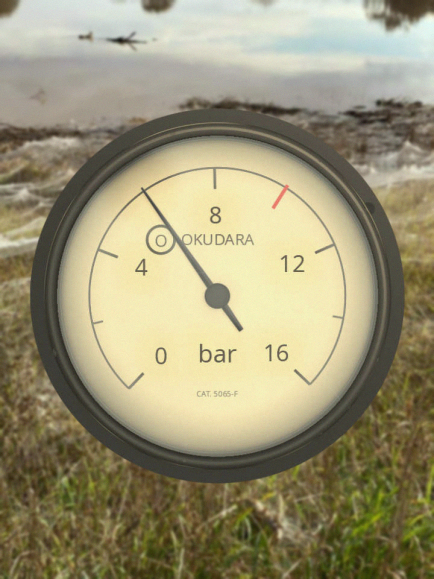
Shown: 6; bar
